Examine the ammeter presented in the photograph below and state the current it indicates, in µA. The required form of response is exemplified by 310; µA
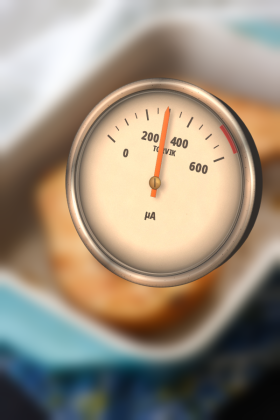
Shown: 300; µA
